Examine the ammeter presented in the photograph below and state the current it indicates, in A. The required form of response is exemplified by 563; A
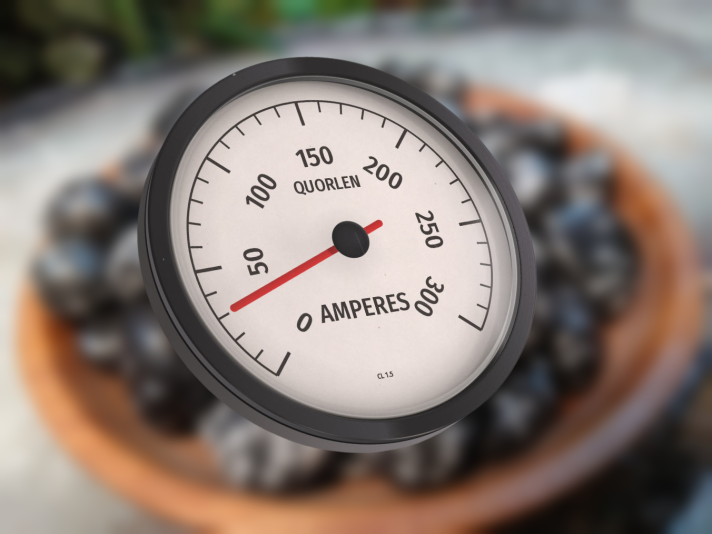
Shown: 30; A
